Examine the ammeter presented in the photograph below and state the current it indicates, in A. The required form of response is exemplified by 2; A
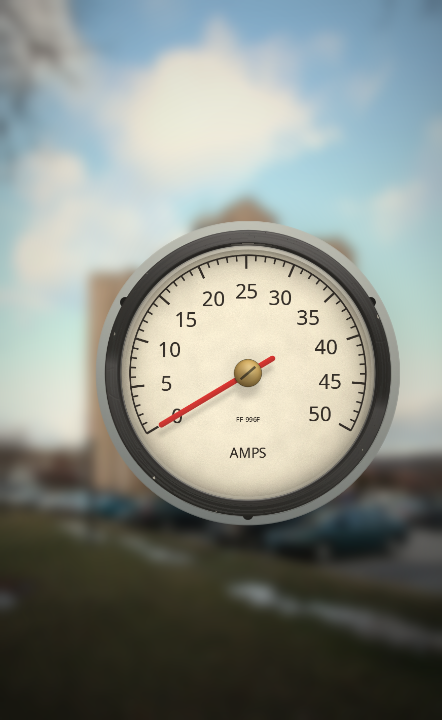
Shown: 0; A
